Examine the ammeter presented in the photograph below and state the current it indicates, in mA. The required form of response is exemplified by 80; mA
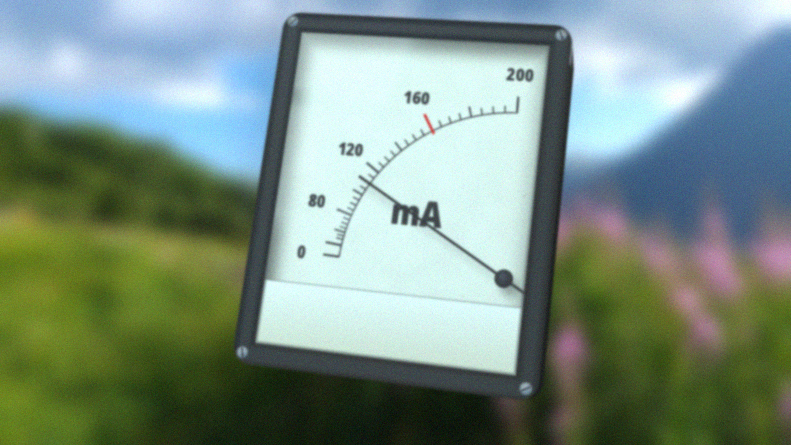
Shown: 110; mA
